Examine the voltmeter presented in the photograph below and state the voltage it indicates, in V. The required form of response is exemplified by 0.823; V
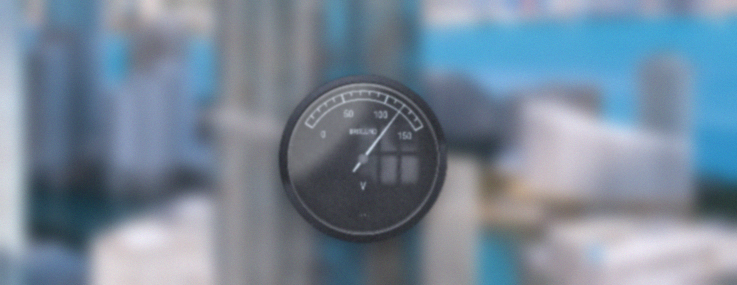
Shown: 120; V
